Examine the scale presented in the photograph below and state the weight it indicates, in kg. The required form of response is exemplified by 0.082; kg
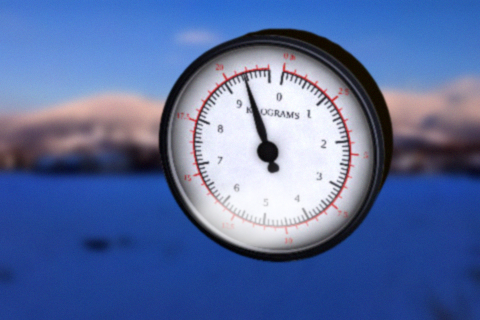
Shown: 9.5; kg
